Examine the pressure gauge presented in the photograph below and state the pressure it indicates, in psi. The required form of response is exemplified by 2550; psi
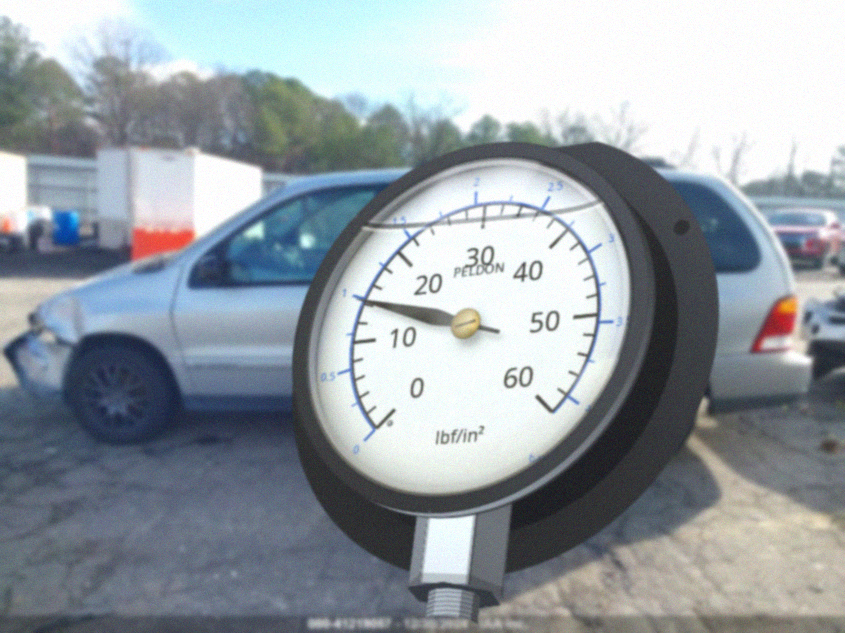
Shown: 14; psi
